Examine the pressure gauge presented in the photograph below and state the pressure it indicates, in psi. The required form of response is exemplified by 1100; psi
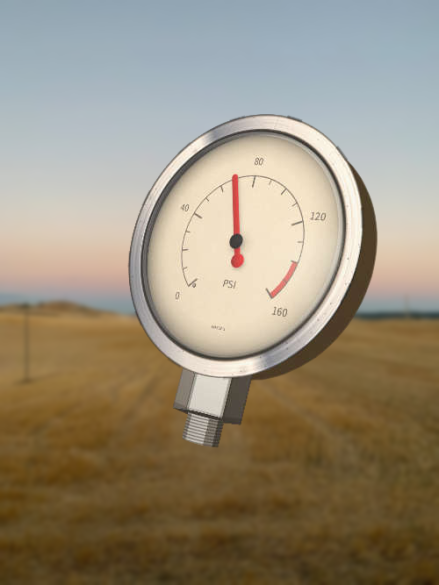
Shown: 70; psi
